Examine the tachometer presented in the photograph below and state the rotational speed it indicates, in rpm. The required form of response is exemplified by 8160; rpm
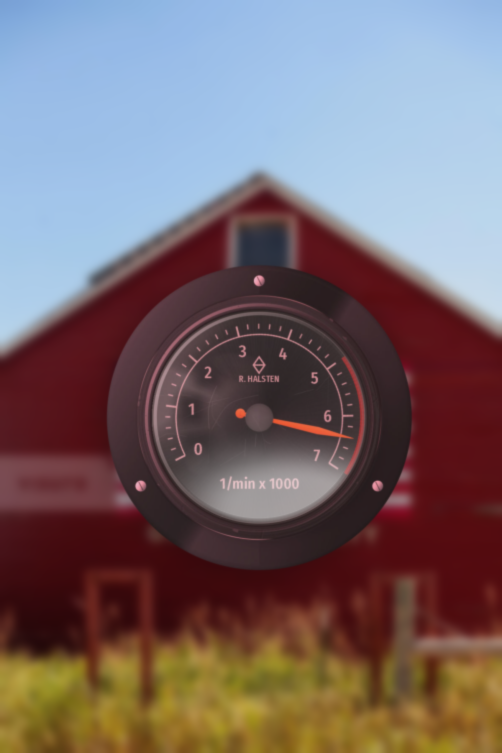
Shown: 6400; rpm
